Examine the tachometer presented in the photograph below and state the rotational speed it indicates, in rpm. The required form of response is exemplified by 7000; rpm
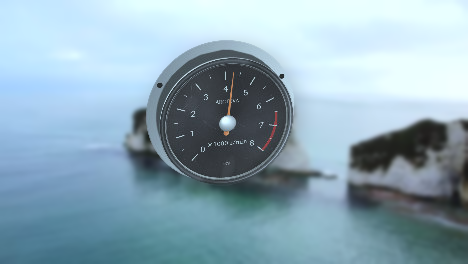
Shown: 4250; rpm
